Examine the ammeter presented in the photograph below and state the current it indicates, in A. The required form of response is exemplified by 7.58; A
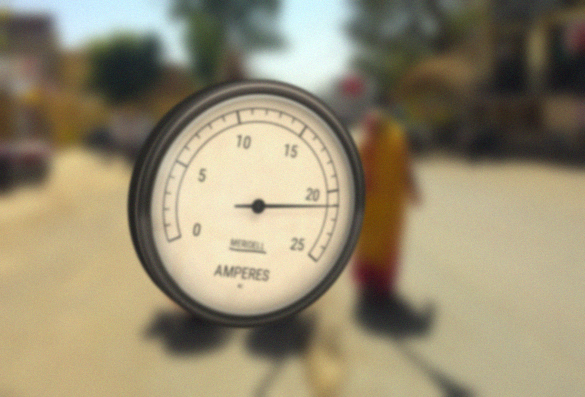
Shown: 21; A
